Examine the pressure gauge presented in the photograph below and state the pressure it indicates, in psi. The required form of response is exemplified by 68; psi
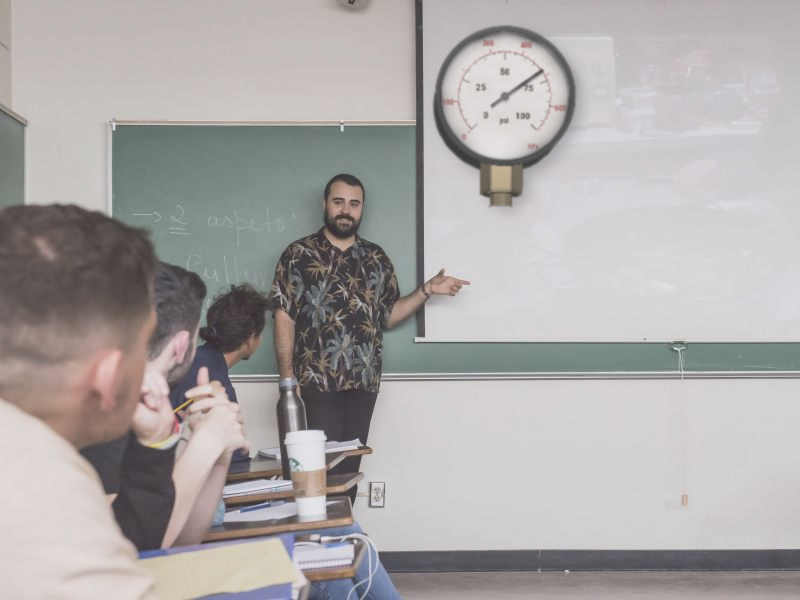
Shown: 70; psi
